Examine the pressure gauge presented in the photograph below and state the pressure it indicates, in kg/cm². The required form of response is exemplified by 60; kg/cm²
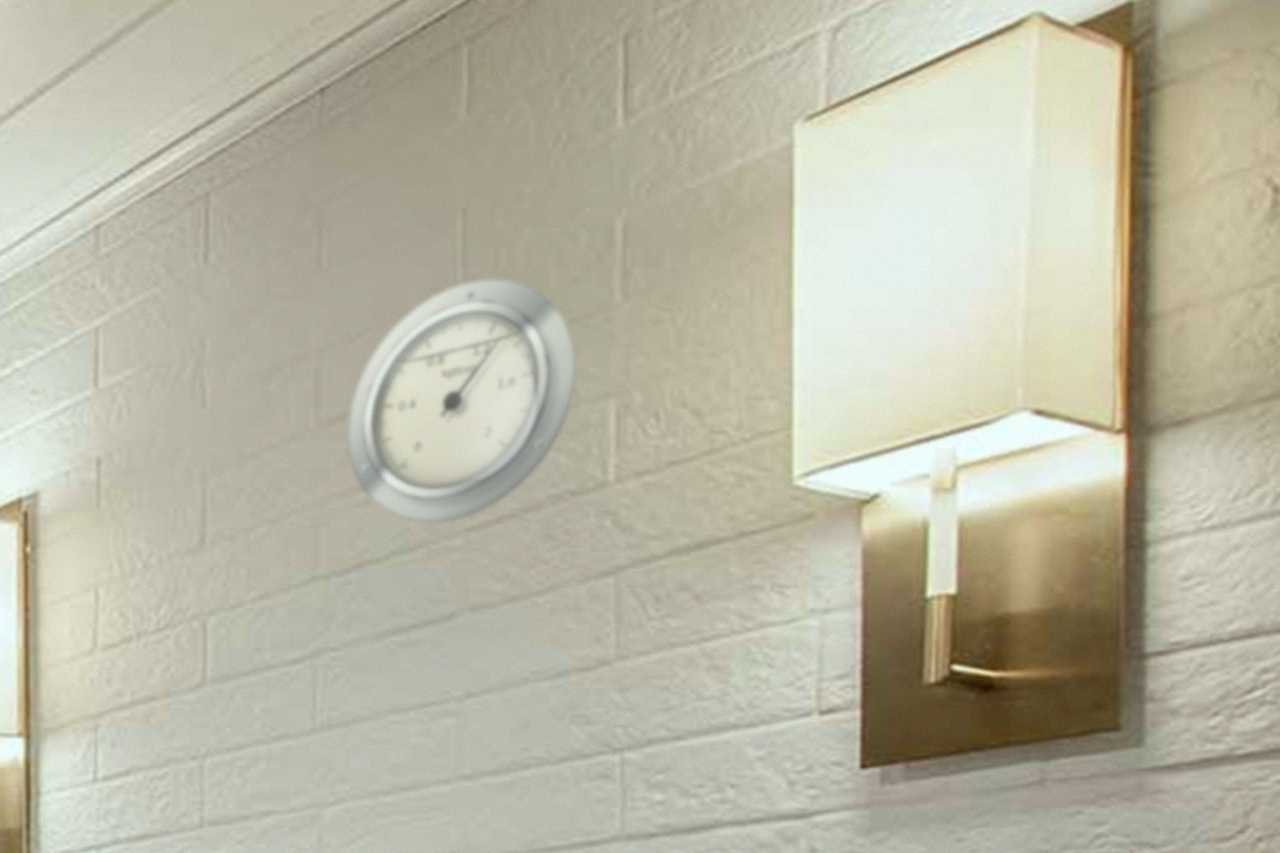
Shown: 1.3; kg/cm²
